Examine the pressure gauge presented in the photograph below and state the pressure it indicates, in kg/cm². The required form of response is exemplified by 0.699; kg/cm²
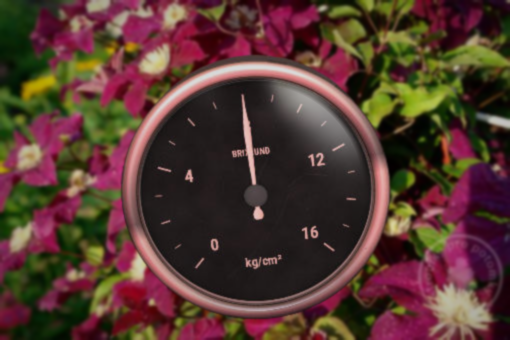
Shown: 8; kg/cm²
